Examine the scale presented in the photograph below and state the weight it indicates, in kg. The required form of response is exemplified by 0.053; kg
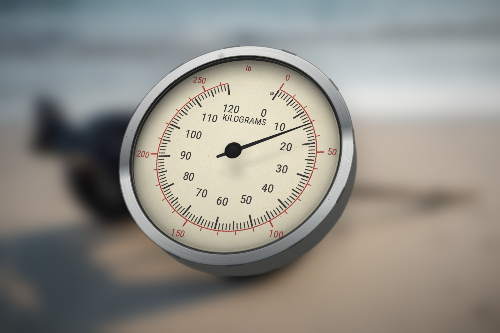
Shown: 15; kg
